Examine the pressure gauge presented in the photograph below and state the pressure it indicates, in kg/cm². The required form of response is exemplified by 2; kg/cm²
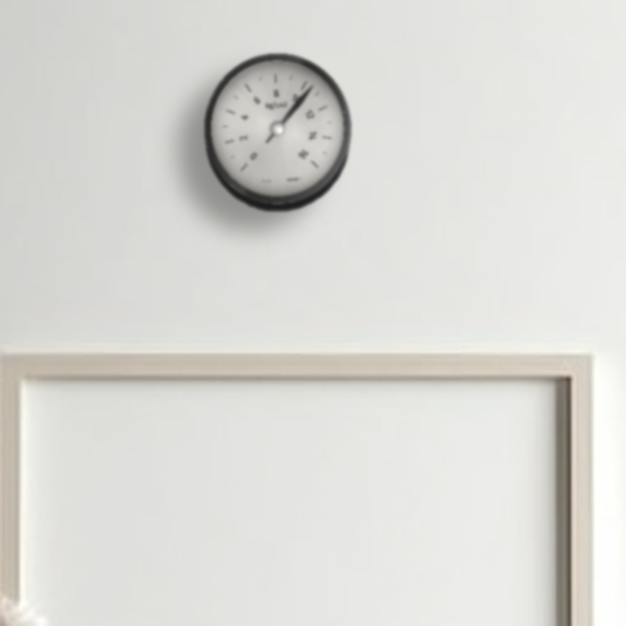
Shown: 10.5; kg/cm²
